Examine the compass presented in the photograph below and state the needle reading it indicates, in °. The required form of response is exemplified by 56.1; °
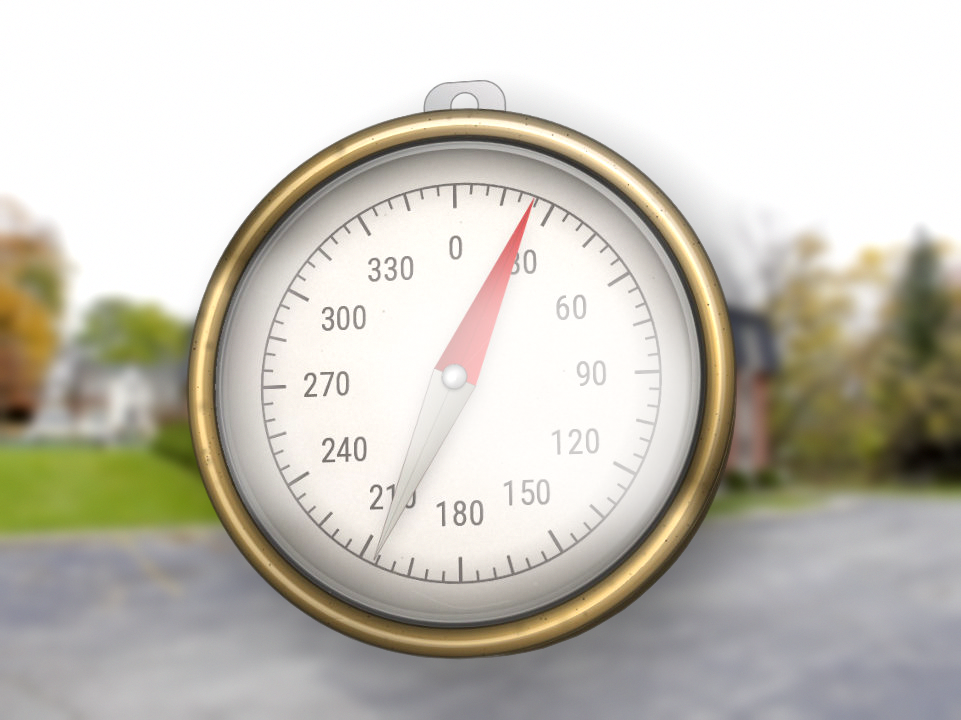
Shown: 25; °
